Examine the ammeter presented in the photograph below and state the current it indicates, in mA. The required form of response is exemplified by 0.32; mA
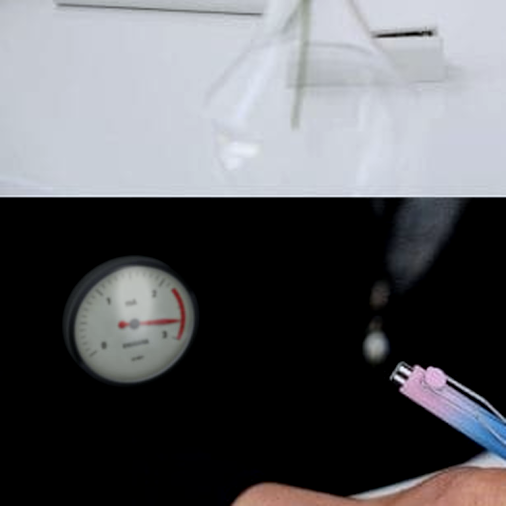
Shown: 2.7; mA
